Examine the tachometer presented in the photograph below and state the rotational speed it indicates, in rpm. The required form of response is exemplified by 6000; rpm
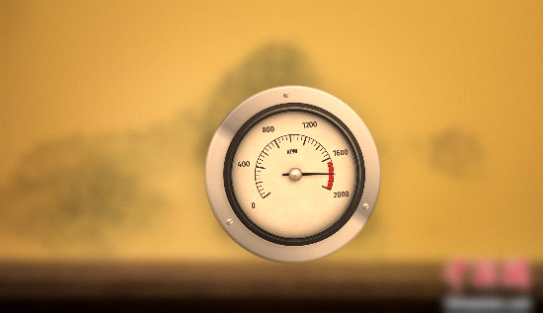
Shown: 1800; rpm
